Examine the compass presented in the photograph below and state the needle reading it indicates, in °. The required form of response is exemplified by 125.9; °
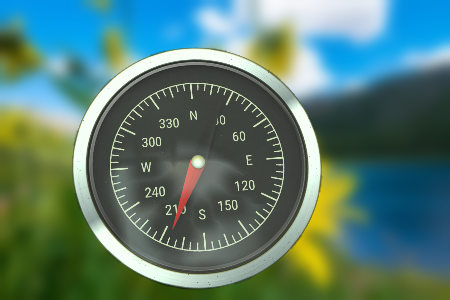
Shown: 205; °
